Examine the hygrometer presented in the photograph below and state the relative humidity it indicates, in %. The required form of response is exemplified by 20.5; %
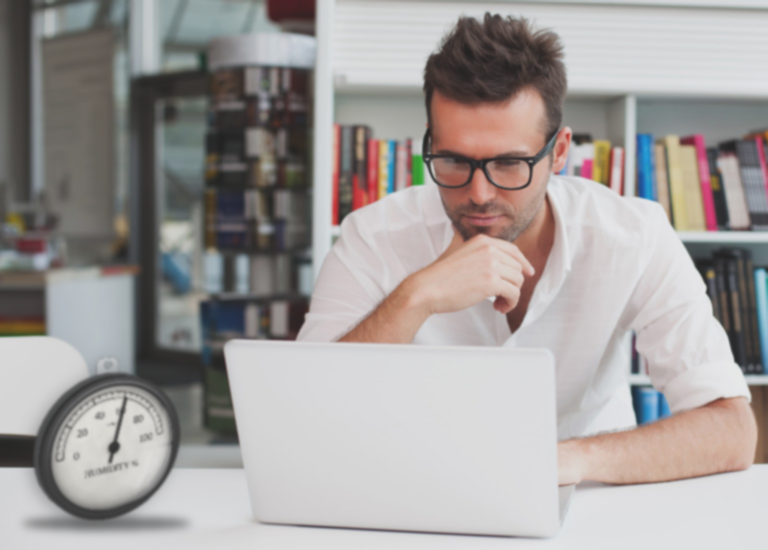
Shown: 60; %
